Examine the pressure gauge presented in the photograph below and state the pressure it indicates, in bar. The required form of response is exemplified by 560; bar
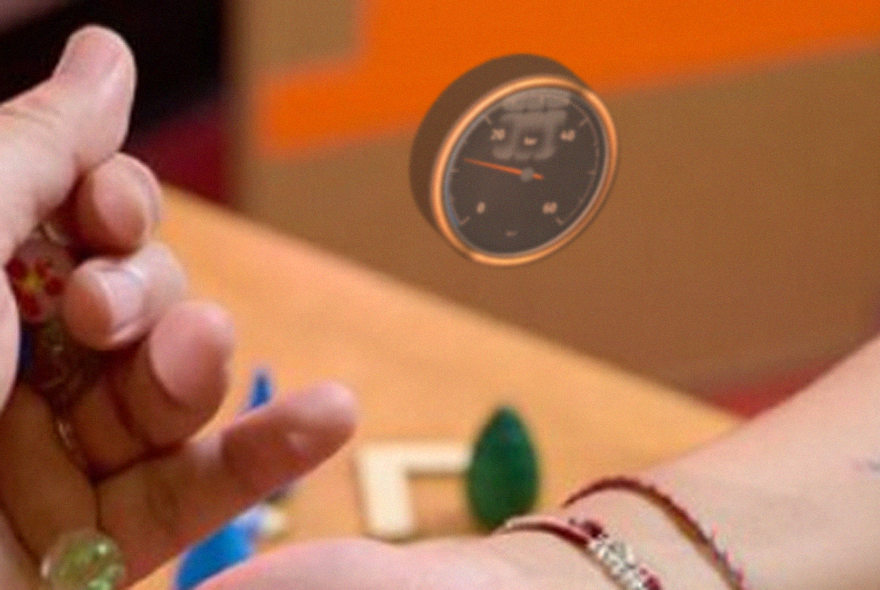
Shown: 12.5; bar
